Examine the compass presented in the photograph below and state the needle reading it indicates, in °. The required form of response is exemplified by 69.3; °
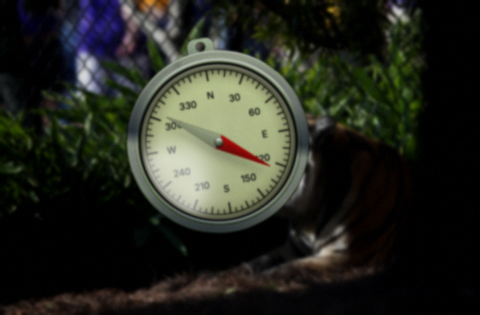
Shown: 125; °
